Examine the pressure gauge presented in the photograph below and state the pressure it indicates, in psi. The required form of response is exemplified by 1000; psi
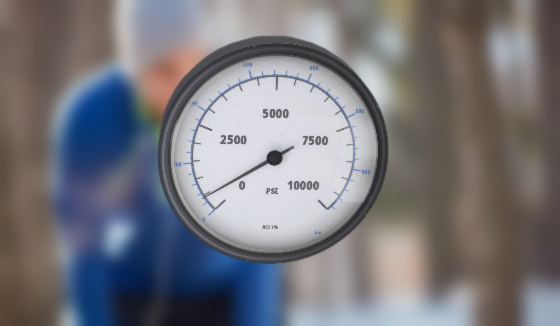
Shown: 500; psi
